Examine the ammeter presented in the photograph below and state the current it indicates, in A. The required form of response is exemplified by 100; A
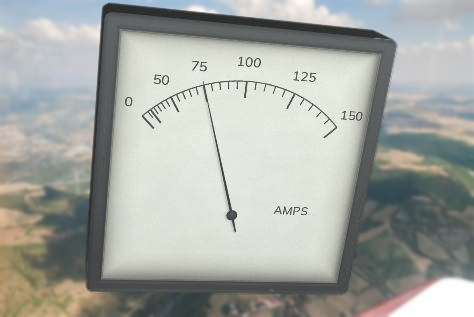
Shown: 75; A
